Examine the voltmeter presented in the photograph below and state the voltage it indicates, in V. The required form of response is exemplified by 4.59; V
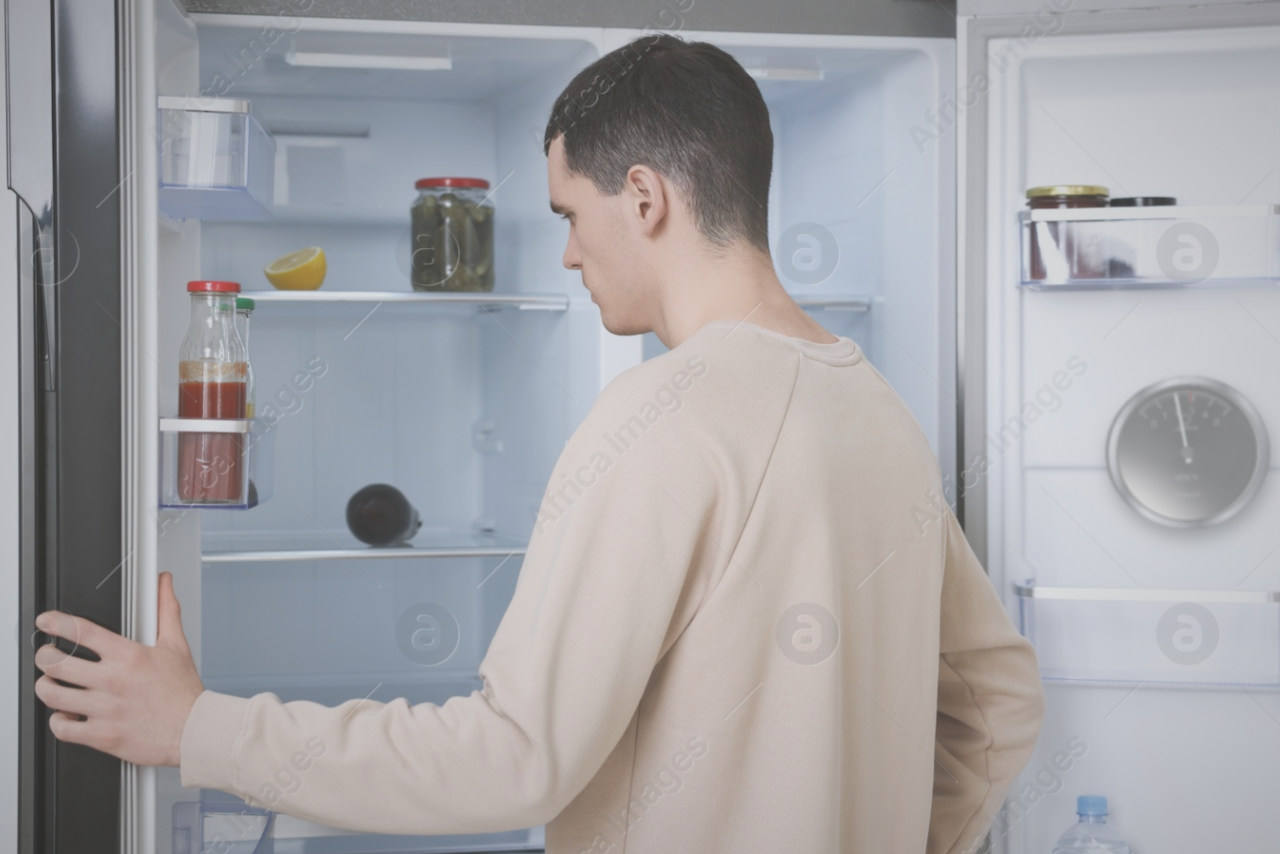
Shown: 2; V
